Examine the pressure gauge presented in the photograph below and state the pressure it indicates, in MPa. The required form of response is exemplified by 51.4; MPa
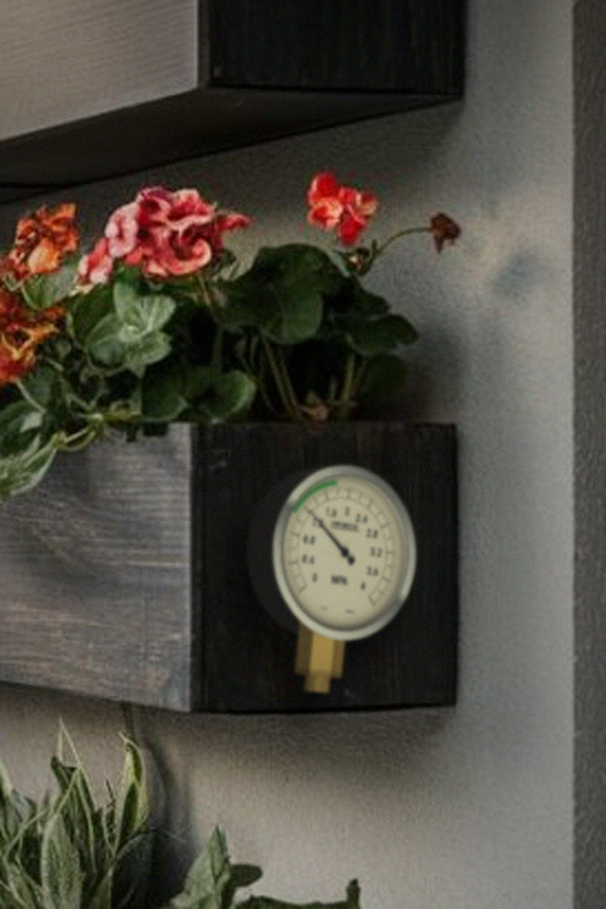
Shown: 1.2; MPa
